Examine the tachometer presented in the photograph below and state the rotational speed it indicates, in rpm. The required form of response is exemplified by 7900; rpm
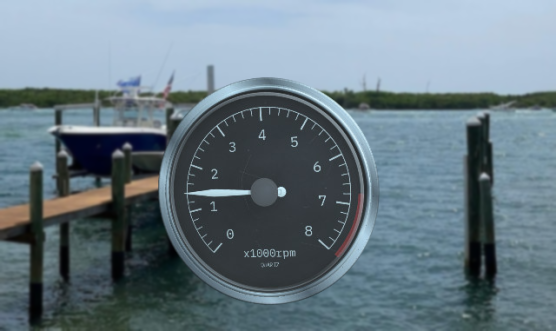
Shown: 1400; rpm
